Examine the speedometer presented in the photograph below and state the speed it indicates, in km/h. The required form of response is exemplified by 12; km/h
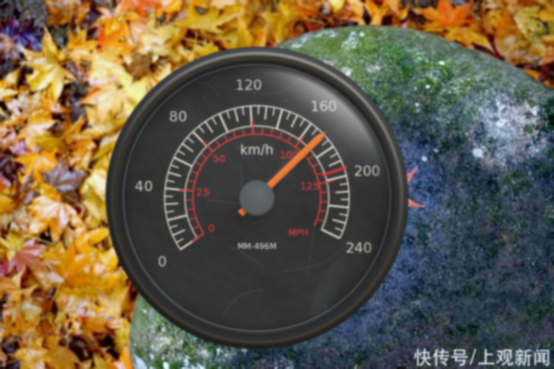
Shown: 170; km/h
